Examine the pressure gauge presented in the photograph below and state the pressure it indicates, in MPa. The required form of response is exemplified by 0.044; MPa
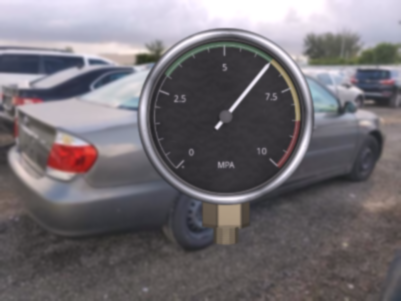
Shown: 6.5; MPa
